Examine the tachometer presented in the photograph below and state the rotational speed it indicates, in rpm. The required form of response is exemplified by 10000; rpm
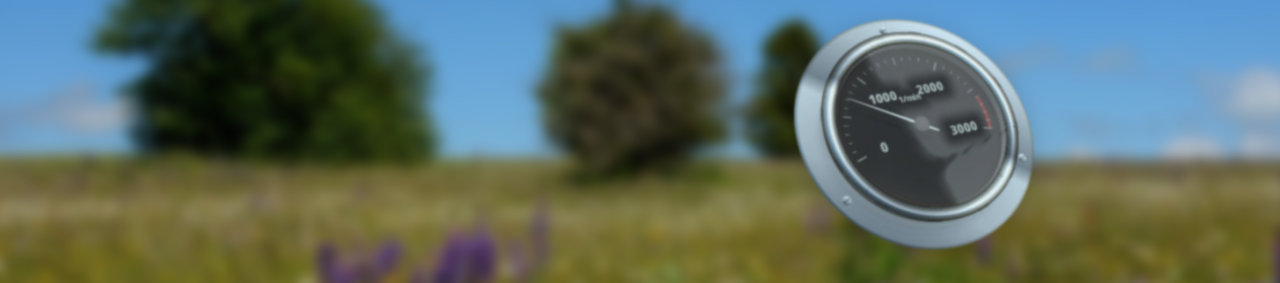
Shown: 700; rpm
